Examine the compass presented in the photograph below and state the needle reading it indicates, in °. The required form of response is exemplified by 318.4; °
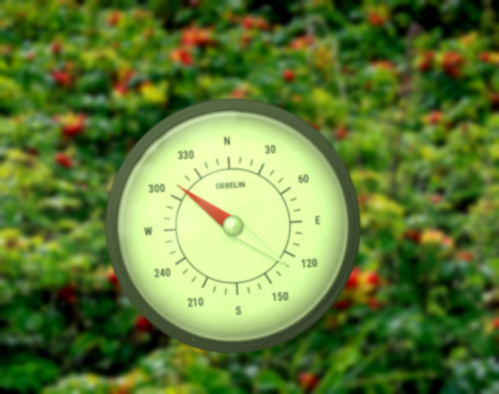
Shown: 310; °
